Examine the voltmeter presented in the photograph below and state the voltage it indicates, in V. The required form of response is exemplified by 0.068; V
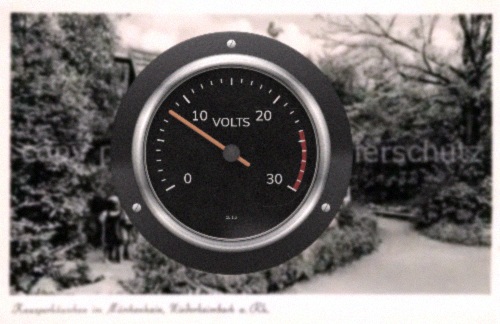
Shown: 8; V
